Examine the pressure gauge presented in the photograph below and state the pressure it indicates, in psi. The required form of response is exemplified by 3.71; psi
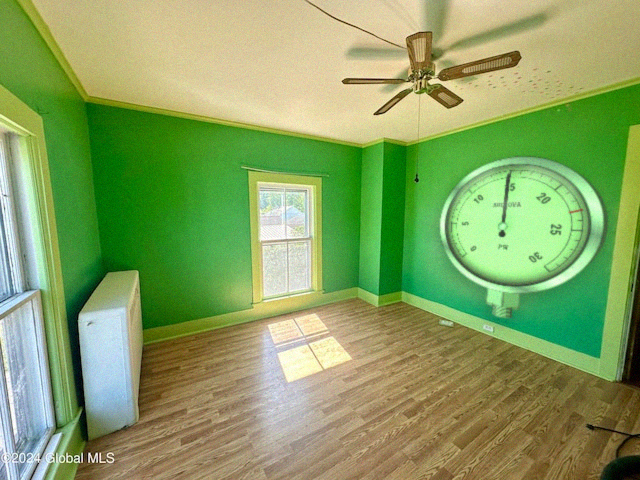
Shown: 15; psi
